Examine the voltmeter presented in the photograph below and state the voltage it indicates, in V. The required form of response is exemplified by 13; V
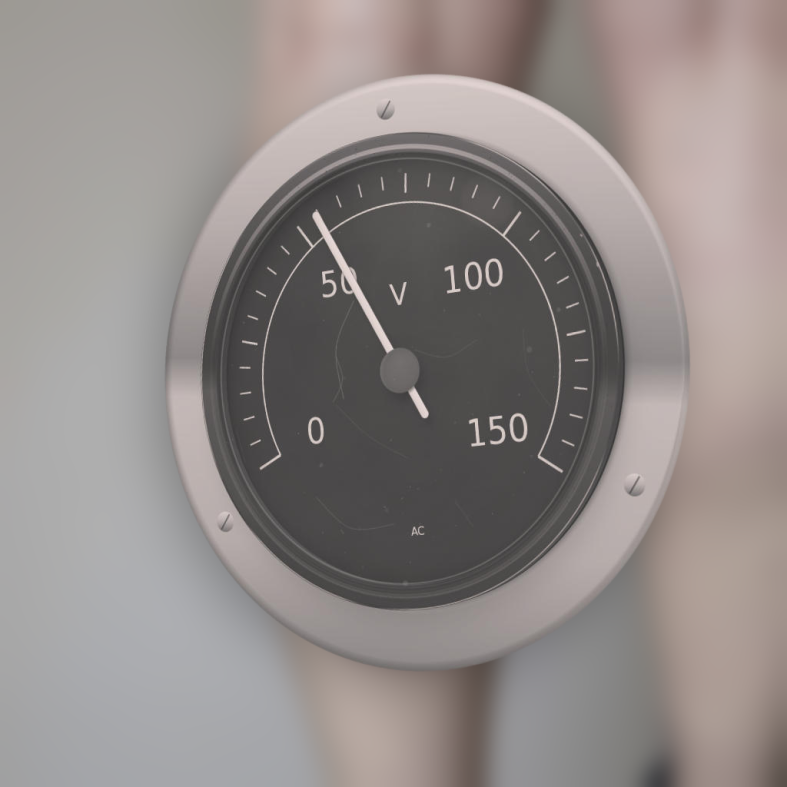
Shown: 55; V
